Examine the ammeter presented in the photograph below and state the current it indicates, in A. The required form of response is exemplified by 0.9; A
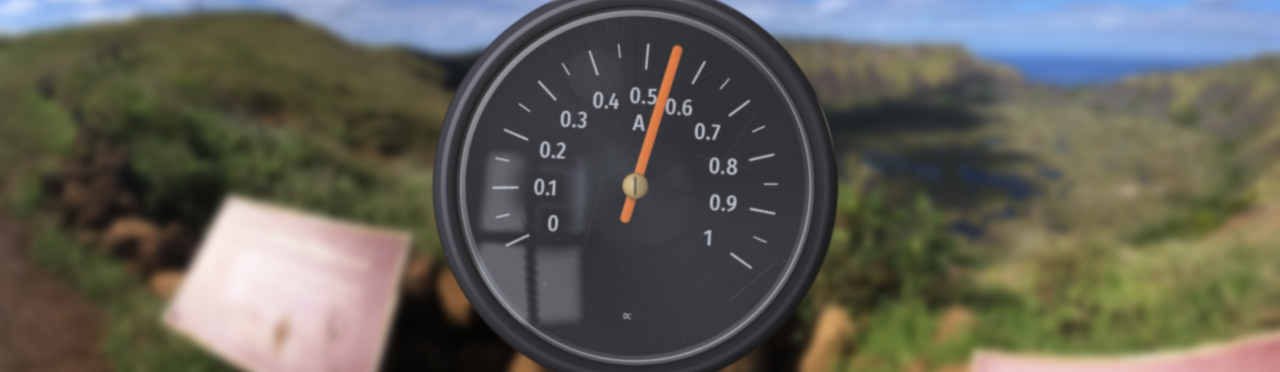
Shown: 0.55; A
